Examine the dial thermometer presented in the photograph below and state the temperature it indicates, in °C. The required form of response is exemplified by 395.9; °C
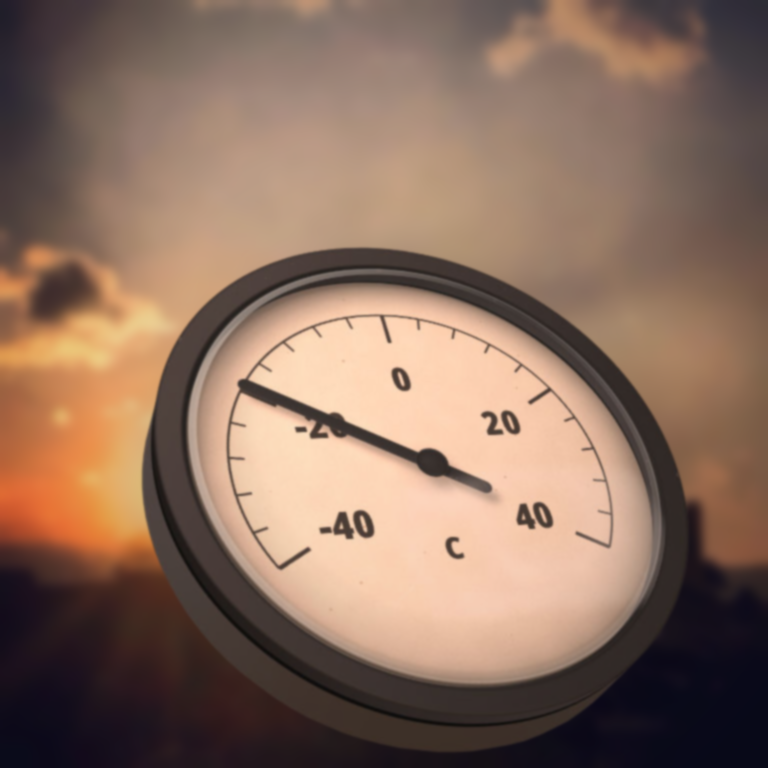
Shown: -20; °C
